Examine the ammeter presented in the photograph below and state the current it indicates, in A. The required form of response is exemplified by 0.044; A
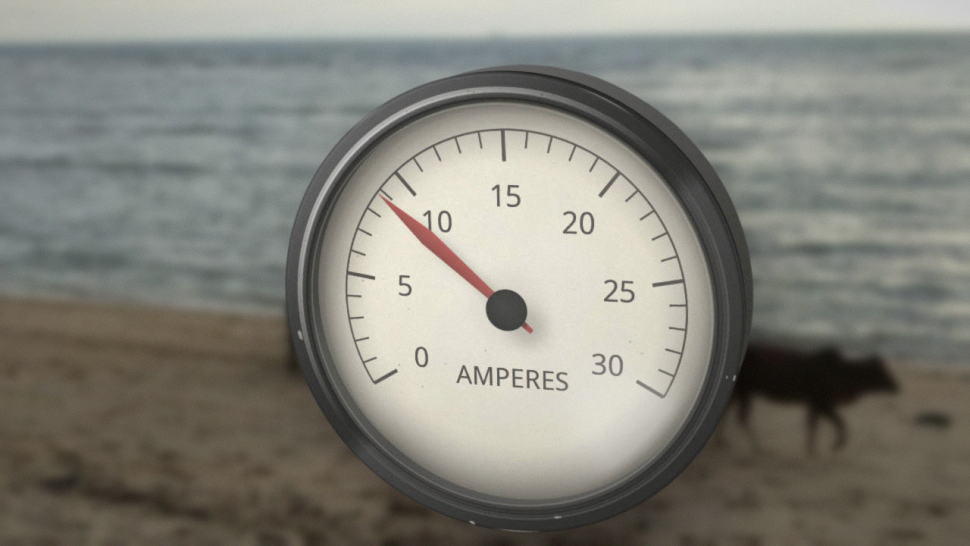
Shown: 9; A
